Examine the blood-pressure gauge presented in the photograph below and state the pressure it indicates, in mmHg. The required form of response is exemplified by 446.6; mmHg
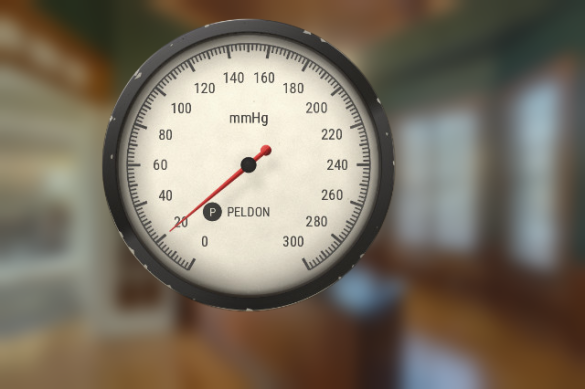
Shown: 20; mmHg
